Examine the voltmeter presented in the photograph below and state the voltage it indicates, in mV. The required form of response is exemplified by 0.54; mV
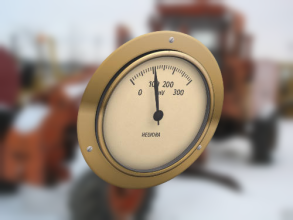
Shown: 100; mV
